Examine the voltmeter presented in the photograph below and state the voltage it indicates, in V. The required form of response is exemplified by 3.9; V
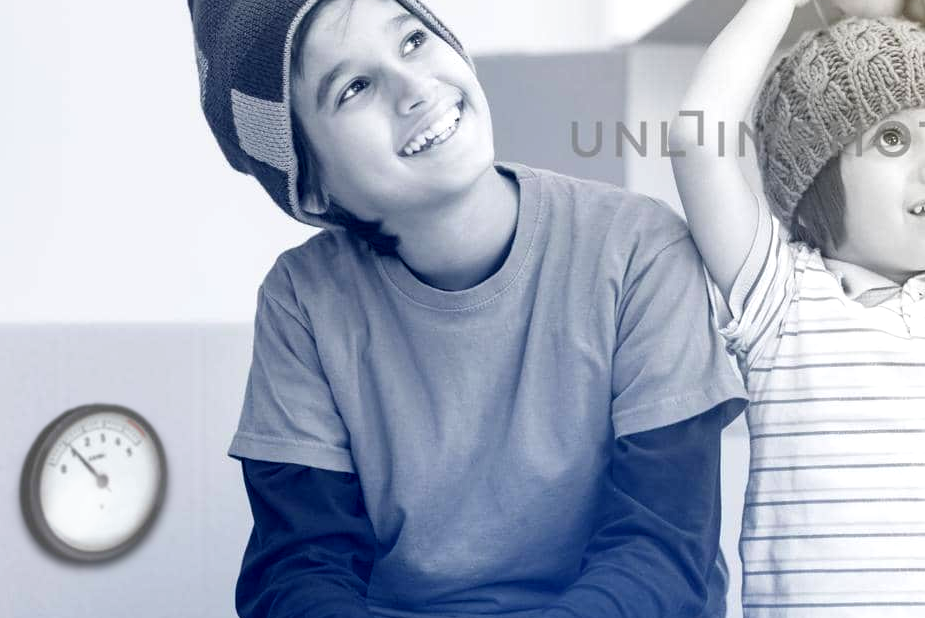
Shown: 1; V
